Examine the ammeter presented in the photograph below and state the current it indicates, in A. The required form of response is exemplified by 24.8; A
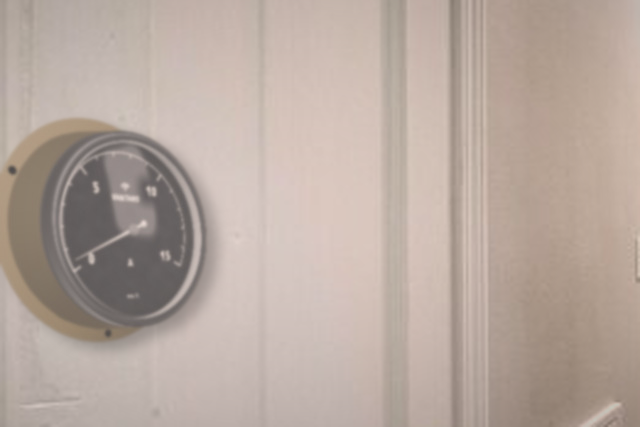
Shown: 0.5; A
